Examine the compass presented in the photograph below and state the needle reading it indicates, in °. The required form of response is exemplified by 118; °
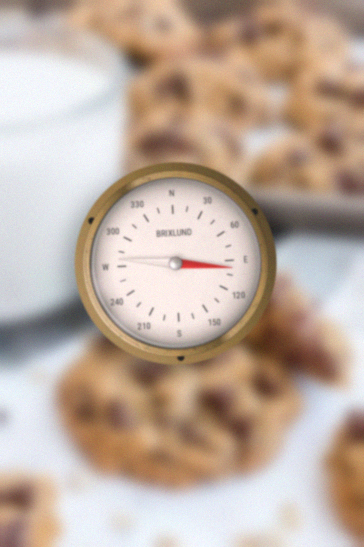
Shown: 97.5; °
